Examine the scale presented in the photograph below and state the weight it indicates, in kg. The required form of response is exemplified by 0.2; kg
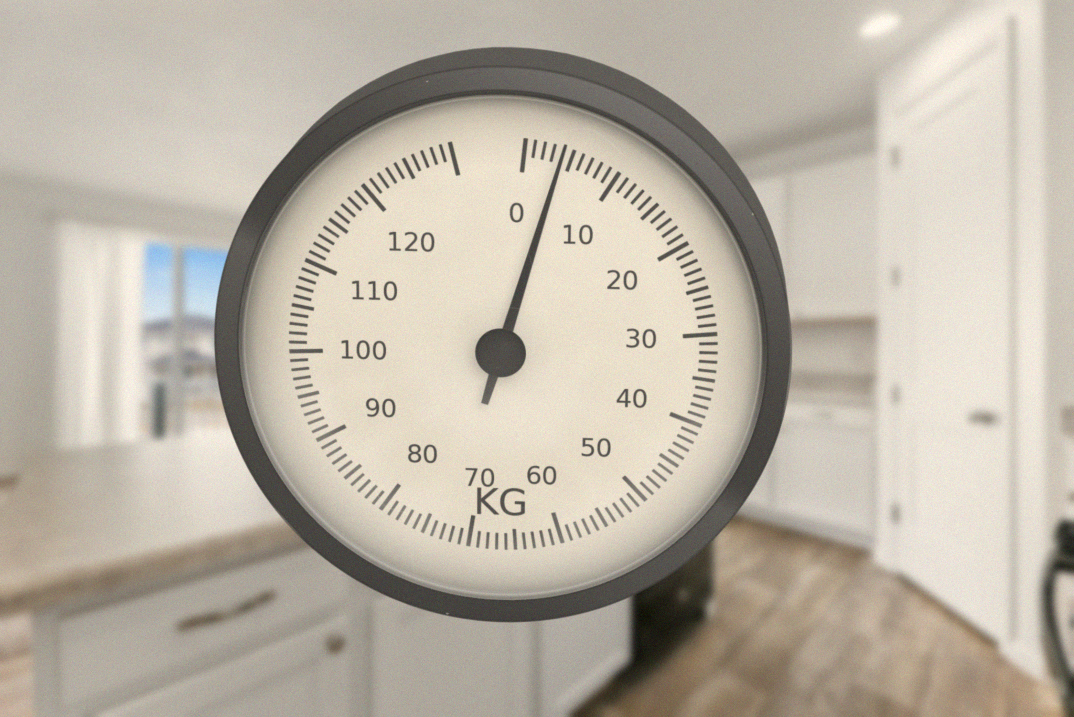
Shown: 4; kg
